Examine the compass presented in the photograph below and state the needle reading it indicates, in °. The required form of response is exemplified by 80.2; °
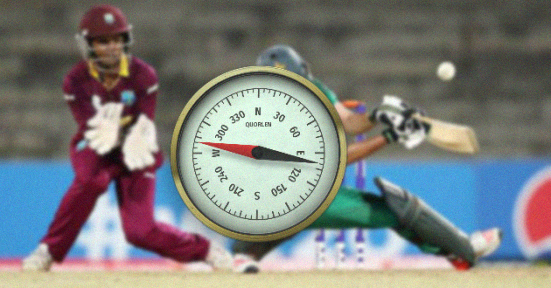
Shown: 280; °
